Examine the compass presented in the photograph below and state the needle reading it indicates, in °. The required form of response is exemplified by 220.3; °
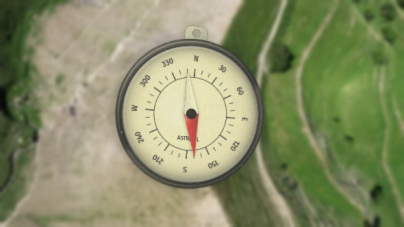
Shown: 170; °
